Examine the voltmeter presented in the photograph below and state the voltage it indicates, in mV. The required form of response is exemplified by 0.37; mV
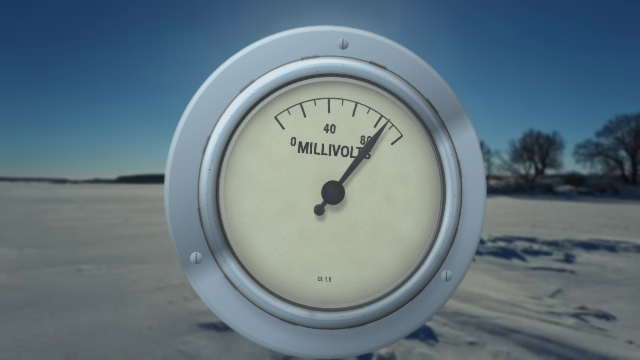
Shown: 85; mV
